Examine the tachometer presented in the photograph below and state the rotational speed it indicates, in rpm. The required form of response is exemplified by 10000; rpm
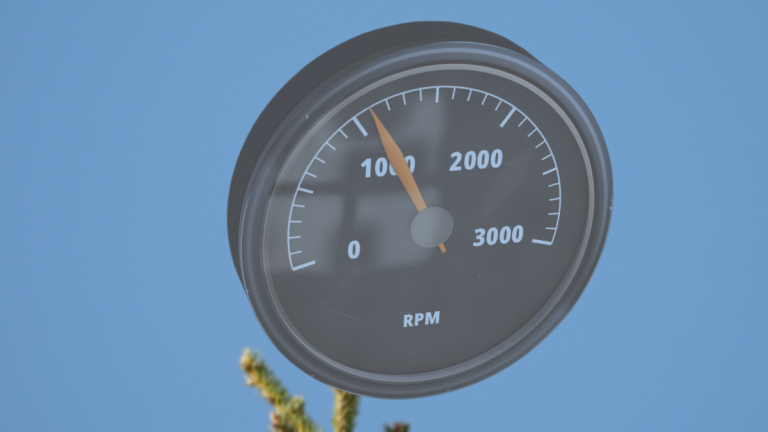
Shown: 1100; rpm
